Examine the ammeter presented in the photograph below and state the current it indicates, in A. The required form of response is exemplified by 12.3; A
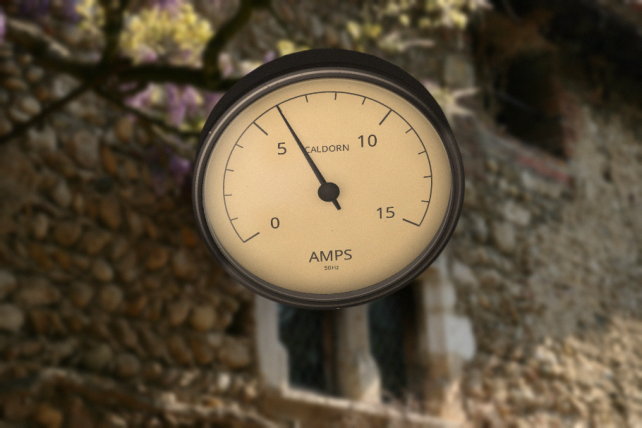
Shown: 6; A
